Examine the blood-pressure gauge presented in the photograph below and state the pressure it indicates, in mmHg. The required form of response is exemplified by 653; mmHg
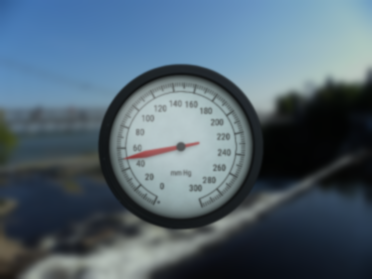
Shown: 50; mmHg
